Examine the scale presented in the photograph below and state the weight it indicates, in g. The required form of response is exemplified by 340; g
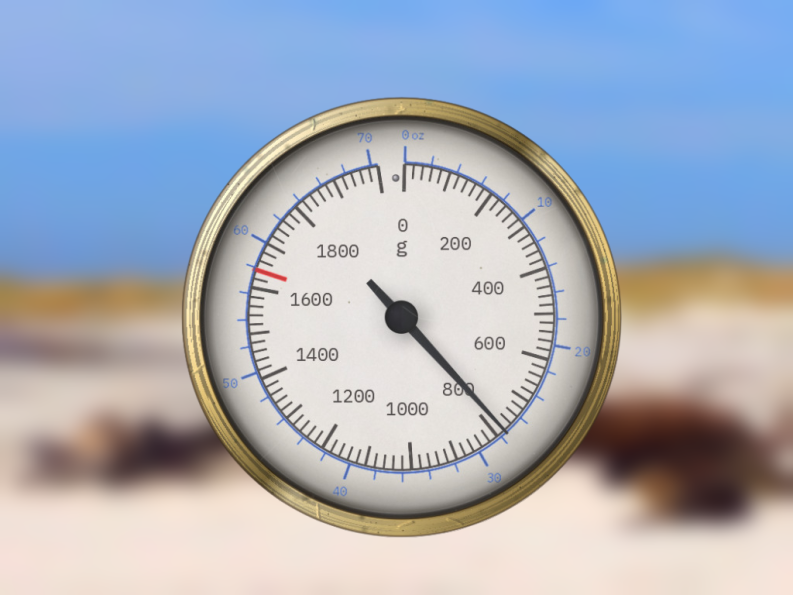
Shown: 780; g
